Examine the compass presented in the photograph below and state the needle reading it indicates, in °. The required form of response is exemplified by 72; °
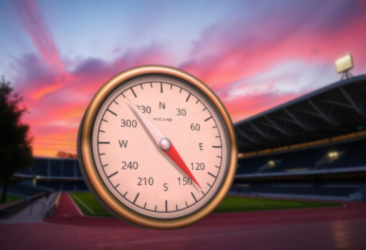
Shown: 140; °
